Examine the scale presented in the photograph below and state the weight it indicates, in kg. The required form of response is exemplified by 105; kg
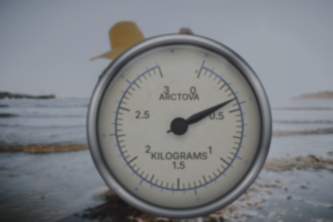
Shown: 0.4; kg
